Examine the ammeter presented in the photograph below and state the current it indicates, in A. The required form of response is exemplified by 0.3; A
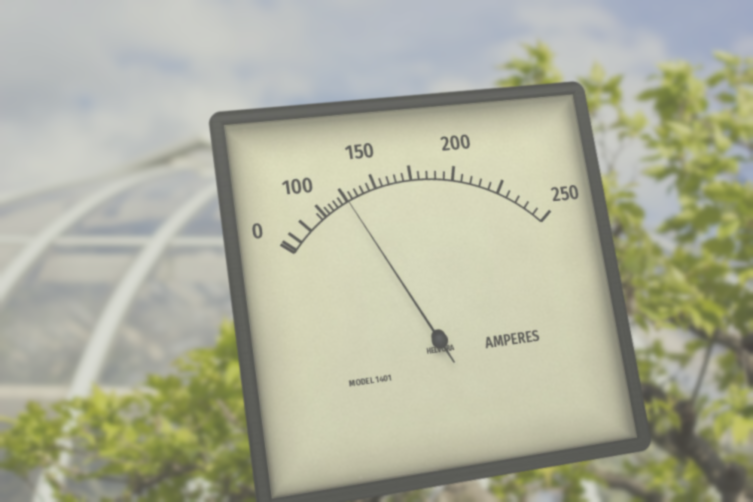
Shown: 125; A
